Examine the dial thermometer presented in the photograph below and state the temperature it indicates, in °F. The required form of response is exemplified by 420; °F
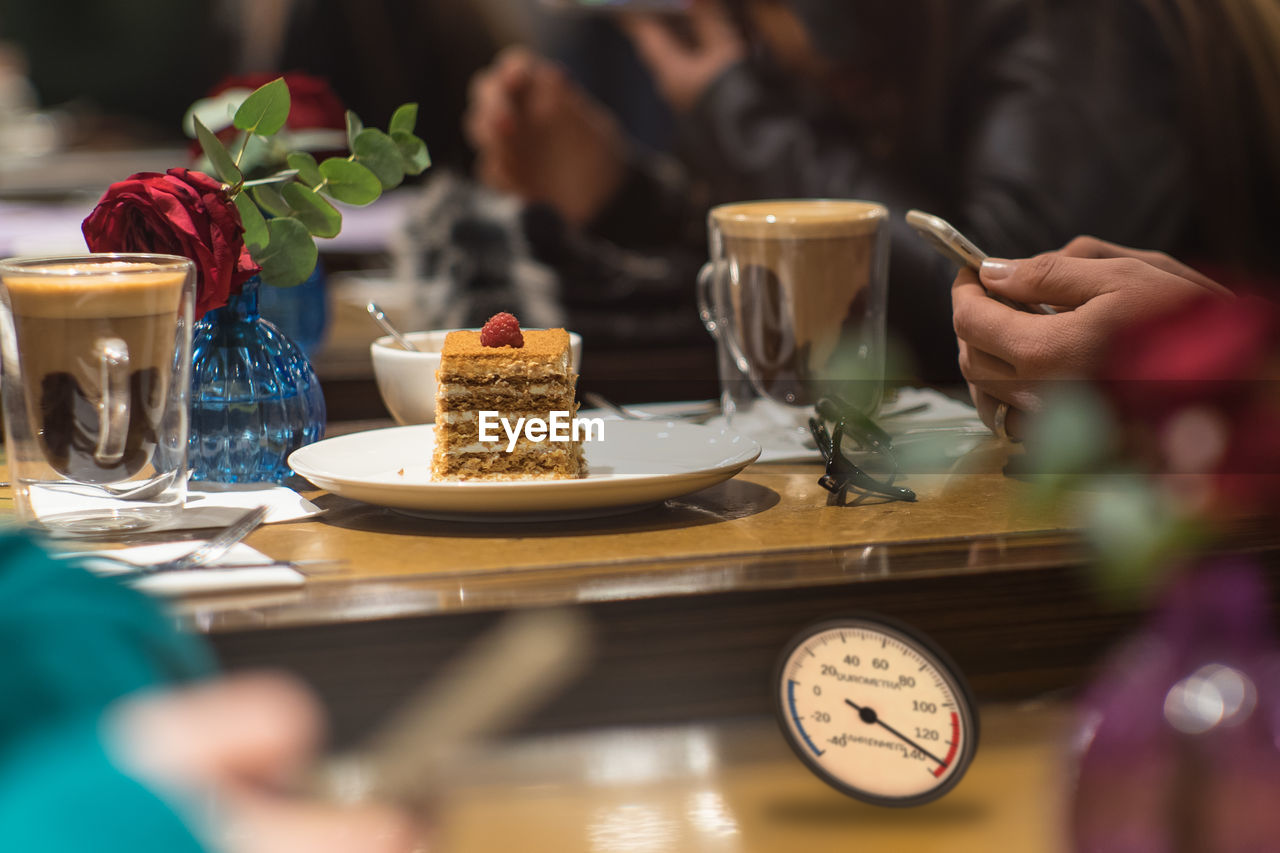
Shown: 130; °F
